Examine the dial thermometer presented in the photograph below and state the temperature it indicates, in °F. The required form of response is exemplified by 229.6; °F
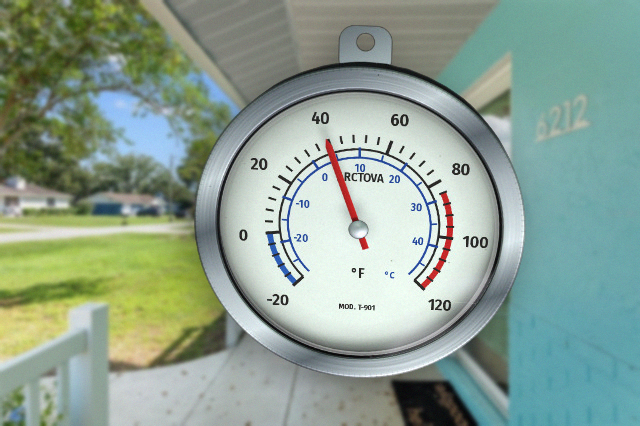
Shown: 40; °F
